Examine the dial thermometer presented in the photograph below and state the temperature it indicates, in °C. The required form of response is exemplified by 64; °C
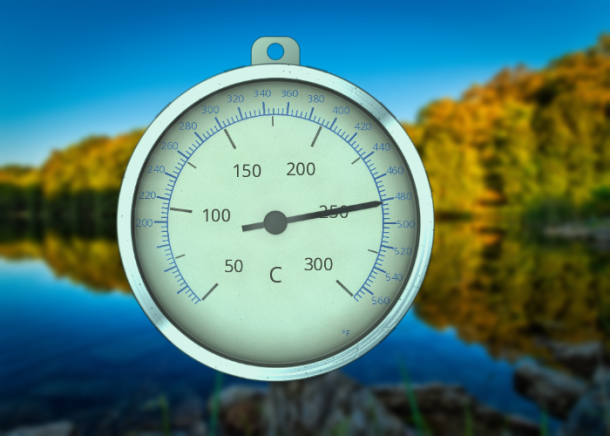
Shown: 250; °C
